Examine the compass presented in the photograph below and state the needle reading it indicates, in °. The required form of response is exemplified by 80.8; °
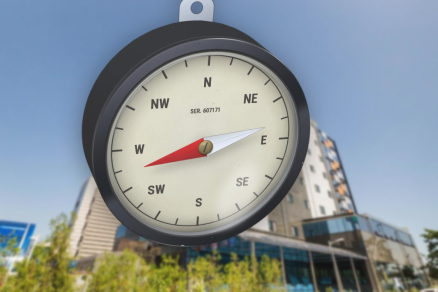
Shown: 255; °
